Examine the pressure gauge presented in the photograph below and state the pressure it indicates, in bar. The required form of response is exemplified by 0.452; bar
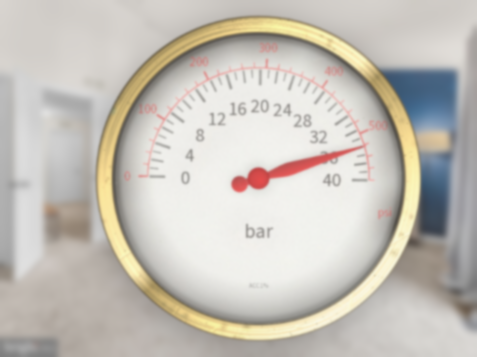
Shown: 36; bar
